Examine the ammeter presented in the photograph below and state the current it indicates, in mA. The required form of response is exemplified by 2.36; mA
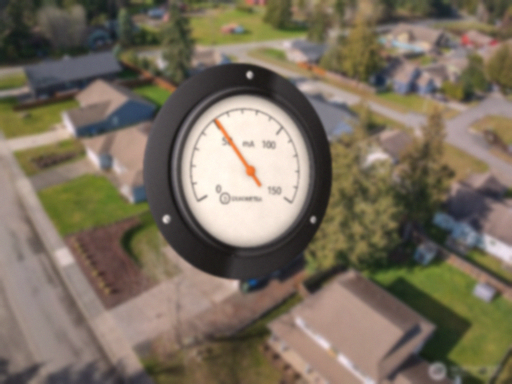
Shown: 50; mA
